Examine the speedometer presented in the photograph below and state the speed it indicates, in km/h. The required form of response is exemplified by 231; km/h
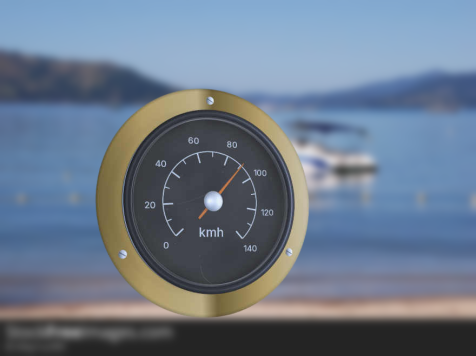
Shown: 90; km/h
